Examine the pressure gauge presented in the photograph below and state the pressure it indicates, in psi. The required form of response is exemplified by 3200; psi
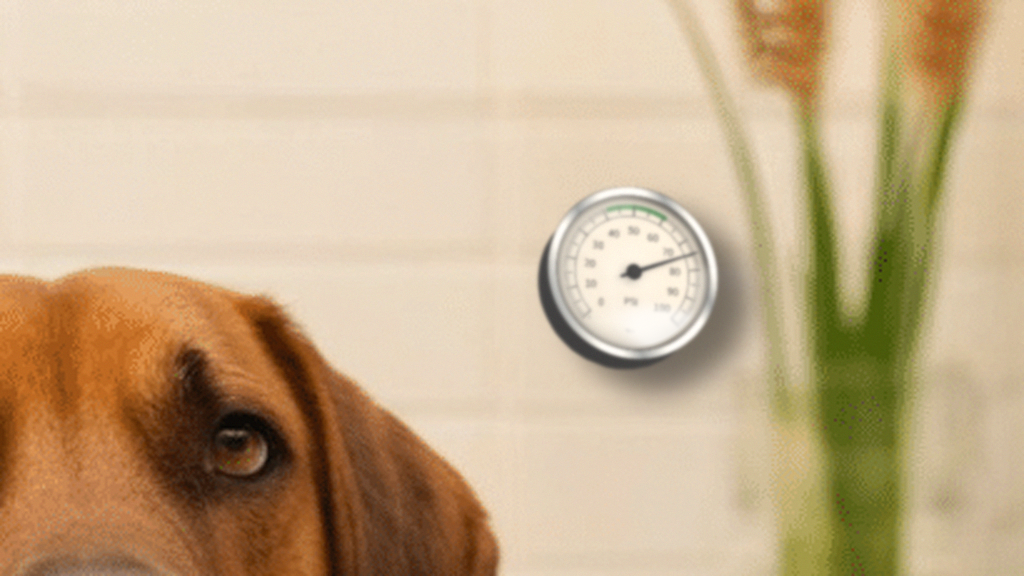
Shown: 75; psi
